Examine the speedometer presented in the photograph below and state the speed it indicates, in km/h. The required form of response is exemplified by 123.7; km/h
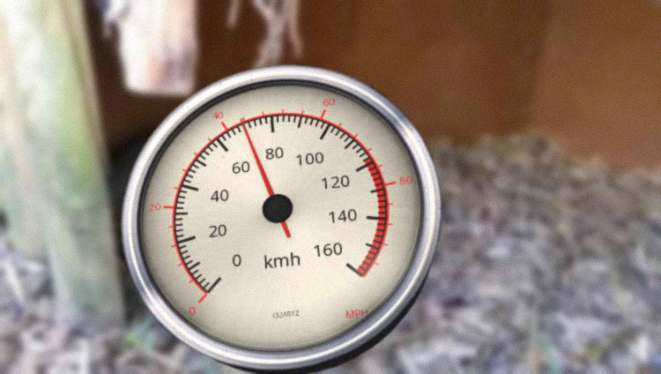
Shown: 70; km/h
